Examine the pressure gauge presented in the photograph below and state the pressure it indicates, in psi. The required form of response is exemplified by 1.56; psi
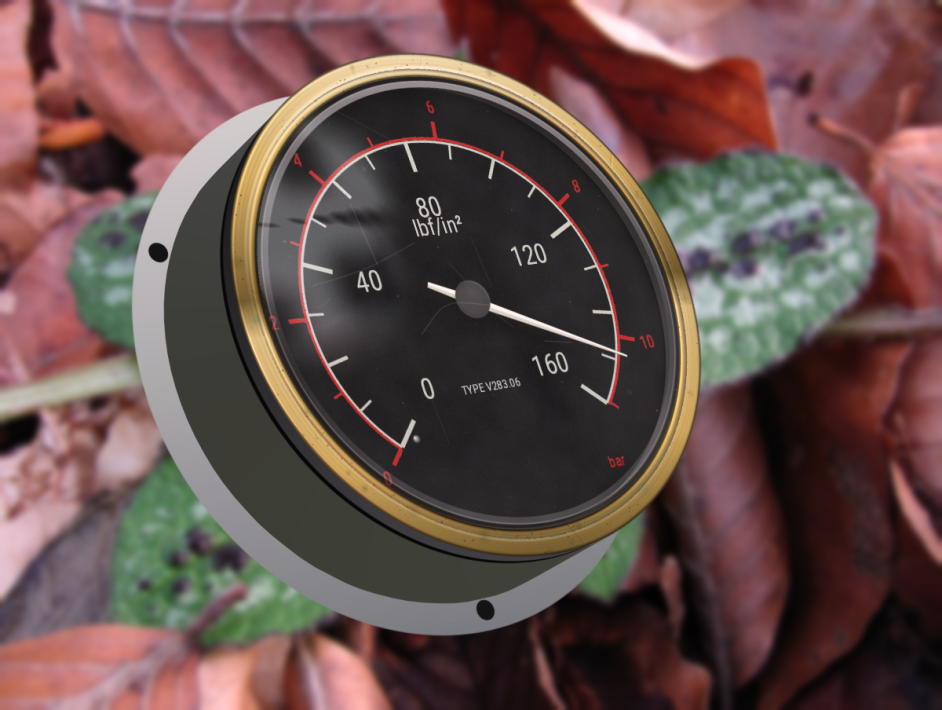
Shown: 150; psi
